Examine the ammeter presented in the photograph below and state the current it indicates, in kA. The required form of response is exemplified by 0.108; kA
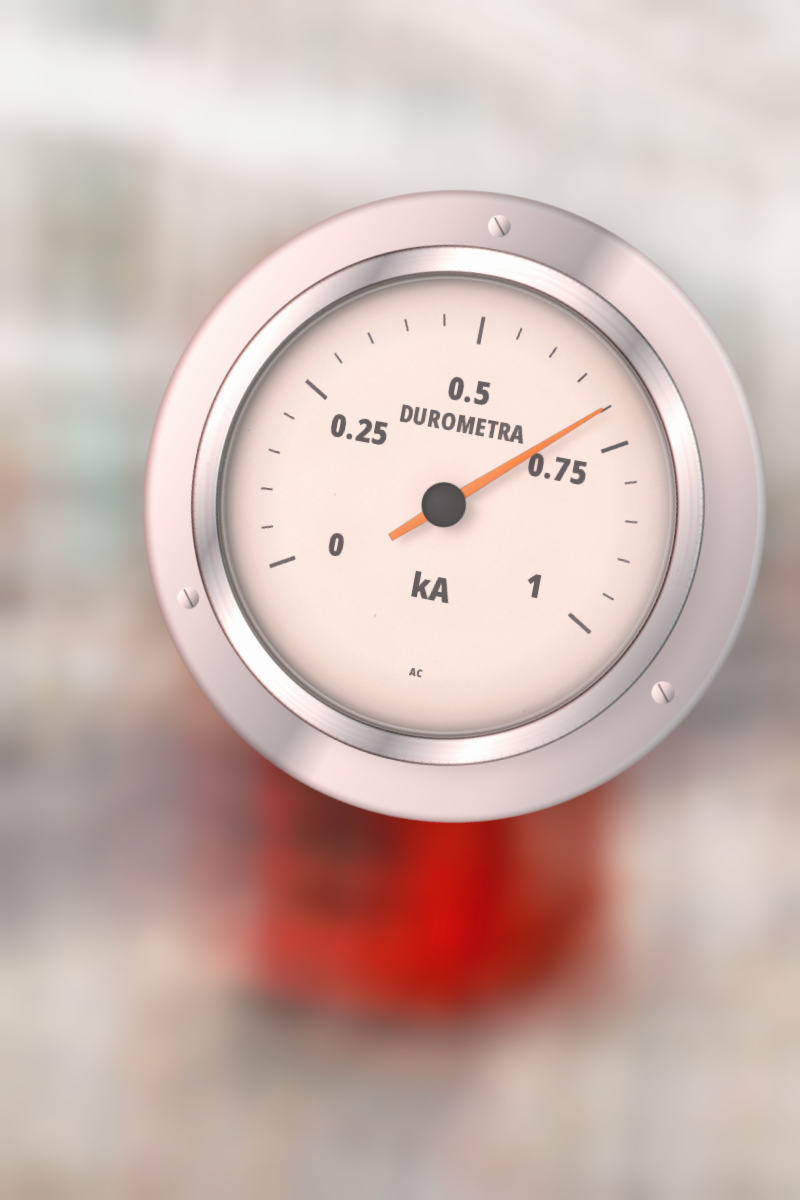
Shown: 0.7; kA
